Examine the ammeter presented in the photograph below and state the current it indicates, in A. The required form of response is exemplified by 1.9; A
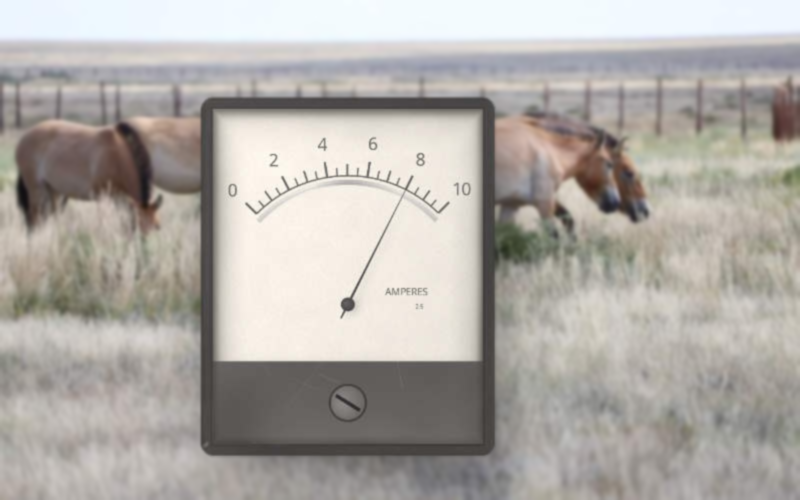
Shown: 8; A
